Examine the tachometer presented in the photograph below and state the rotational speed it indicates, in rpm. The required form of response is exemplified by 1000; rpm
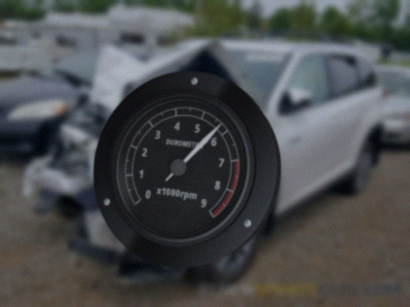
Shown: 5750; rpm
